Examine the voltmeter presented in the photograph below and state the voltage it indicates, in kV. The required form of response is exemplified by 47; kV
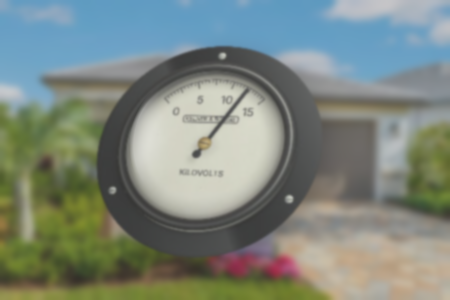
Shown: 12.5; kV
